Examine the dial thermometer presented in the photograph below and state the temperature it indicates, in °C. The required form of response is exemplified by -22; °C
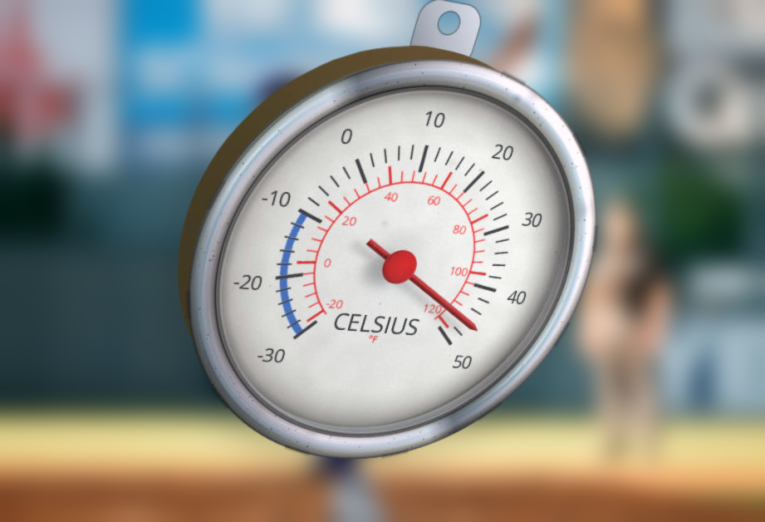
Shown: 46; °C
